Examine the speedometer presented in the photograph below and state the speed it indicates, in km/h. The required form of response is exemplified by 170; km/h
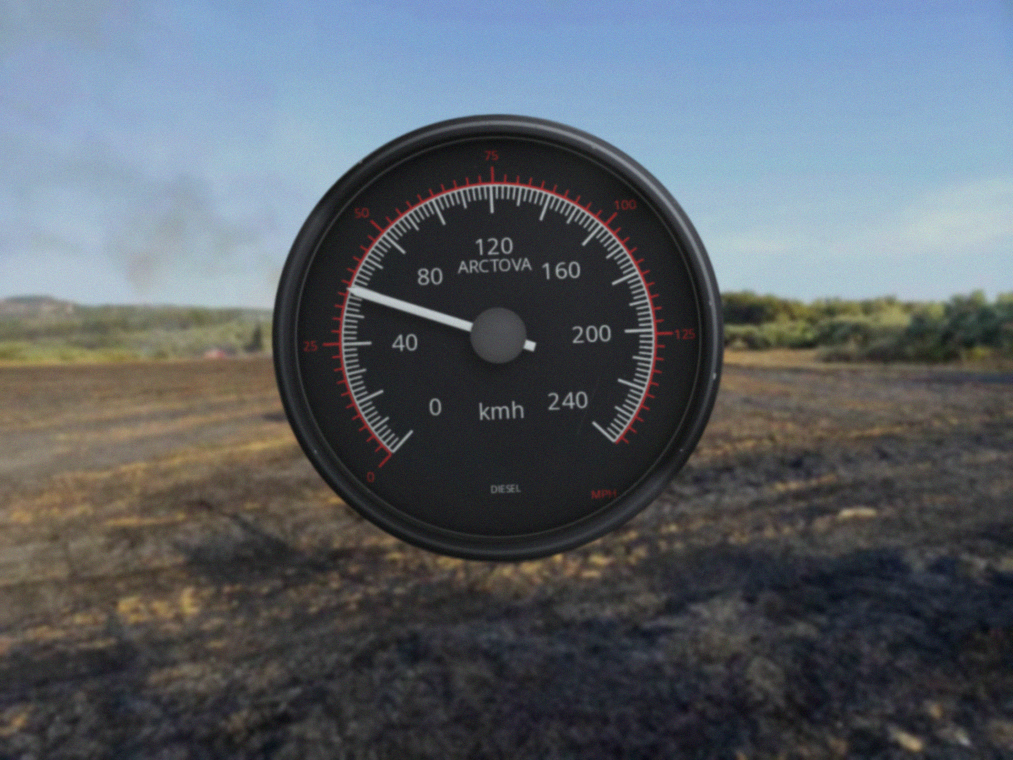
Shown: 58; km/h
